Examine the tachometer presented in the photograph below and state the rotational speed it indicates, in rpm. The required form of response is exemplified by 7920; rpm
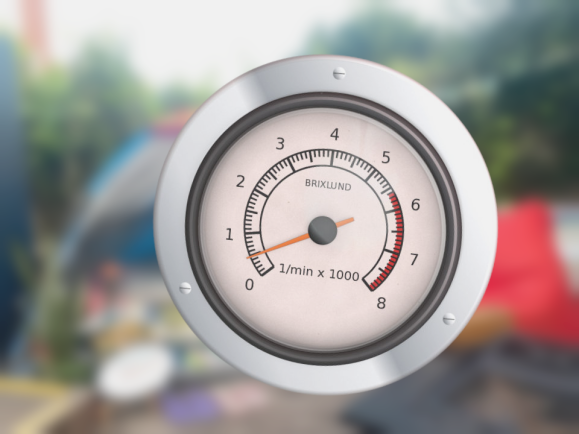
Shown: 500; rpm
